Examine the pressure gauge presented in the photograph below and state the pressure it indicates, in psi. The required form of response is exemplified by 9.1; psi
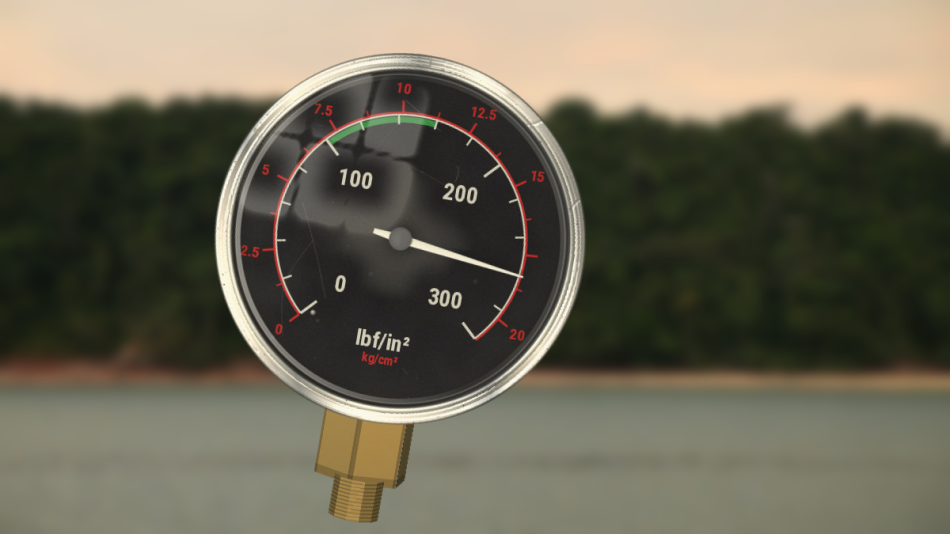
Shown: 260; psi
